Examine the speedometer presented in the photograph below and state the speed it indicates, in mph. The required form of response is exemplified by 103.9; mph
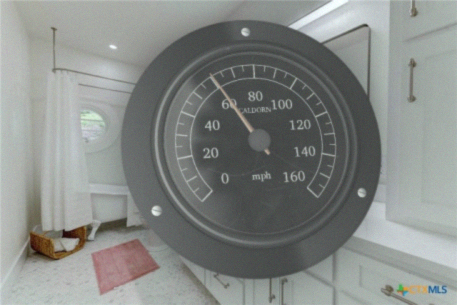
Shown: 60; mph
